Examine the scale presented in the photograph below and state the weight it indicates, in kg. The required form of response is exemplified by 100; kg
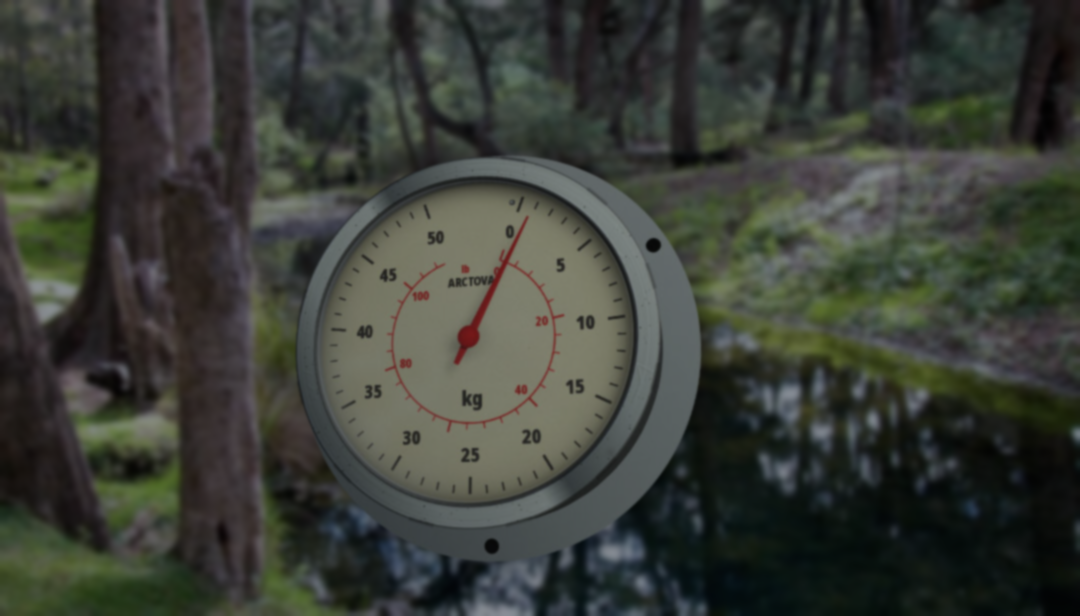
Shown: 1; kg
